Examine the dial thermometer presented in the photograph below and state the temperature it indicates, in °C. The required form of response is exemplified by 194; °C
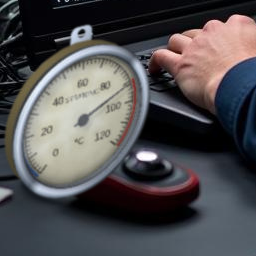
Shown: 90; °C
